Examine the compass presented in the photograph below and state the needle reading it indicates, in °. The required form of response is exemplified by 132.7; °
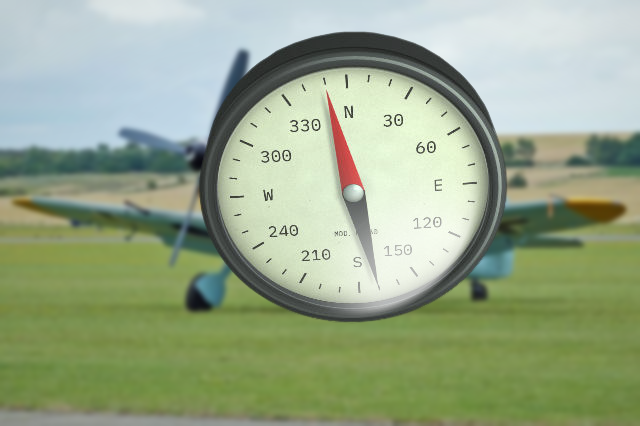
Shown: 350; °
